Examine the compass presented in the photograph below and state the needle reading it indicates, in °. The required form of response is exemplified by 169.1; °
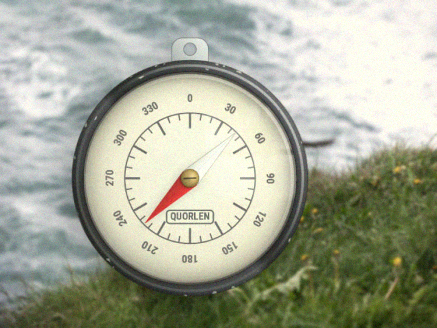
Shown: 225; °
